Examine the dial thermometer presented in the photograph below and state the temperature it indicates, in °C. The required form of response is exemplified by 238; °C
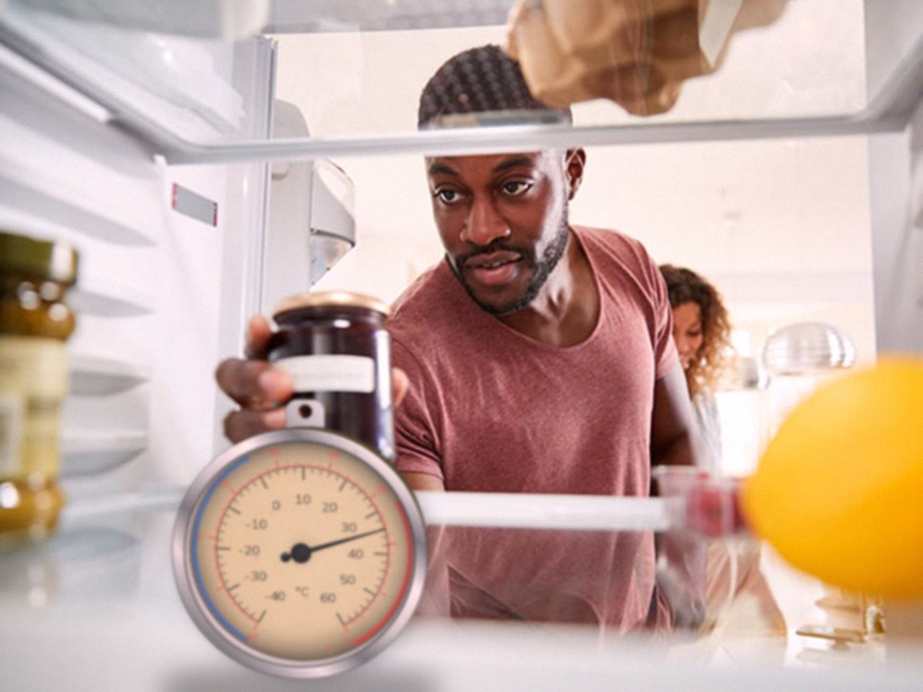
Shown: 34; °C
